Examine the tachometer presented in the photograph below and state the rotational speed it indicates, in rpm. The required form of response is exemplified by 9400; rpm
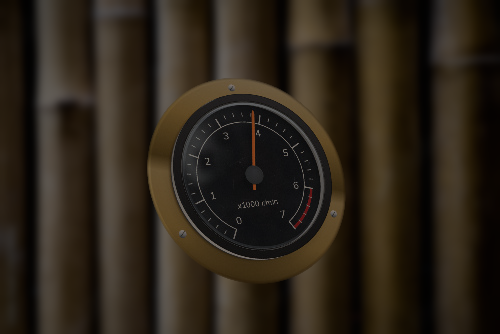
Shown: 3800; rpm
